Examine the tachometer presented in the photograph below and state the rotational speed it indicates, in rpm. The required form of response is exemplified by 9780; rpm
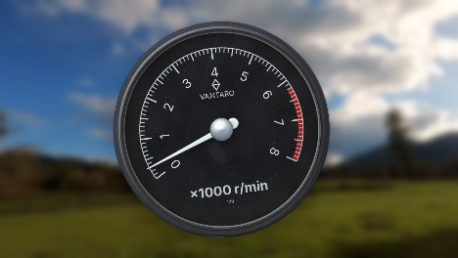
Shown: 300; rpm
